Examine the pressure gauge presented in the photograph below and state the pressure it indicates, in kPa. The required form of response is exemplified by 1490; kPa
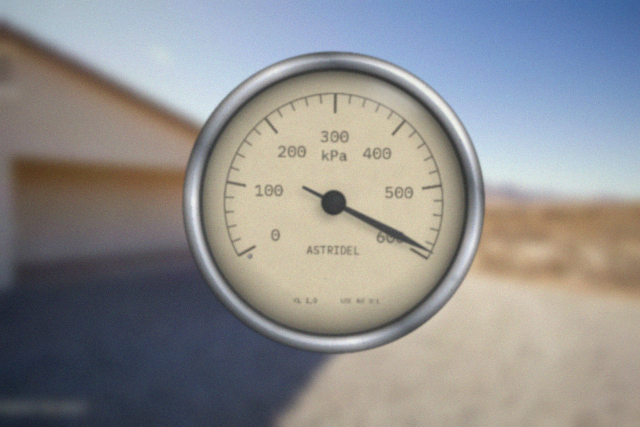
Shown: 590; kPa
